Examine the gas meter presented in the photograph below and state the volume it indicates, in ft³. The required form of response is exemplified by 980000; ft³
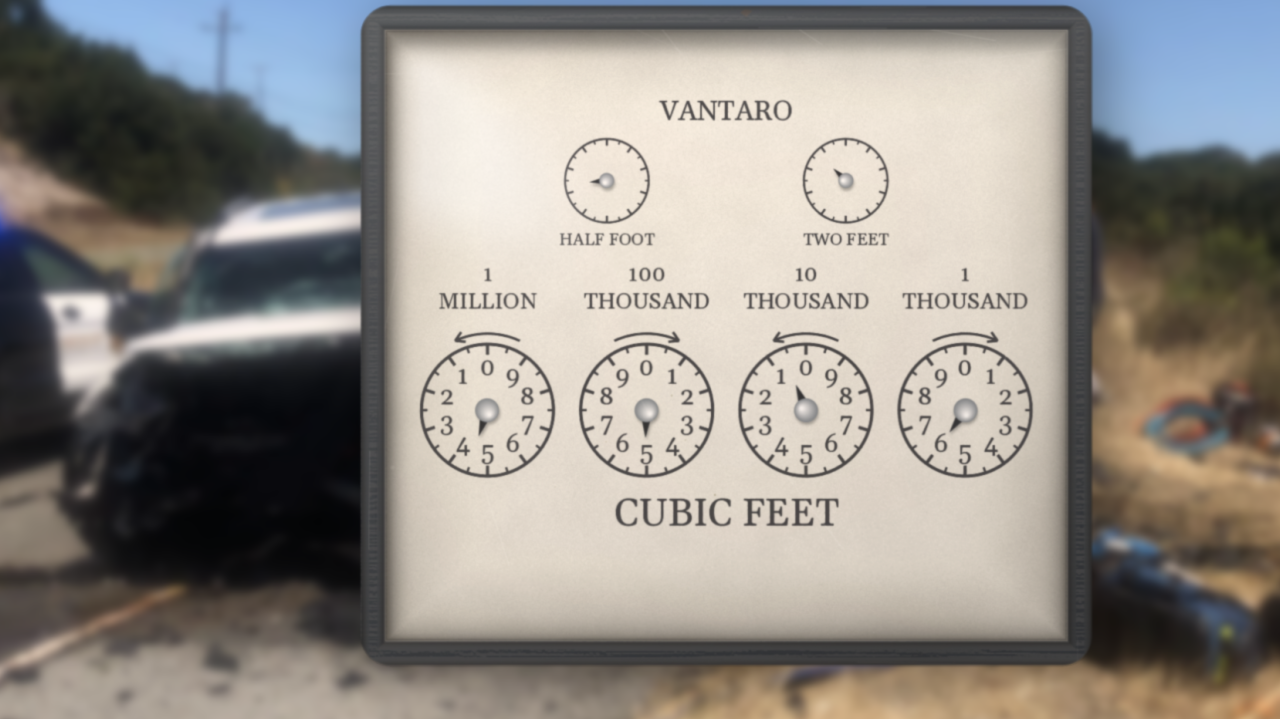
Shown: 450600; ft³
